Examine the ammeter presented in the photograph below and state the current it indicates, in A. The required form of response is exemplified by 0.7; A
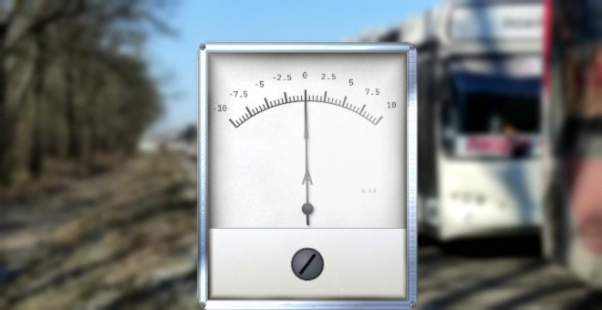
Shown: 0; A
